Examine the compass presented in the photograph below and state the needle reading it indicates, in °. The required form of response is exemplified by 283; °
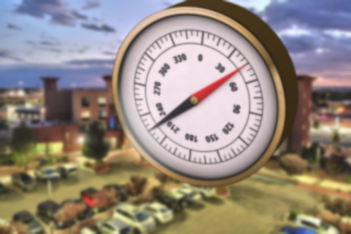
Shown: 45; °
